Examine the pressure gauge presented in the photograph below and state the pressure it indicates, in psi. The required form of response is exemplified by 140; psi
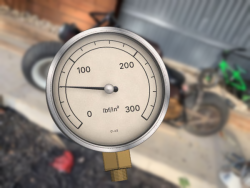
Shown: 60; psi
